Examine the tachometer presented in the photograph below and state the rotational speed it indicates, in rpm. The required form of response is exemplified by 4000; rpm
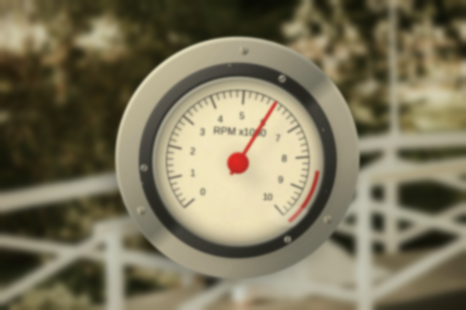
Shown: 6000; rpm
